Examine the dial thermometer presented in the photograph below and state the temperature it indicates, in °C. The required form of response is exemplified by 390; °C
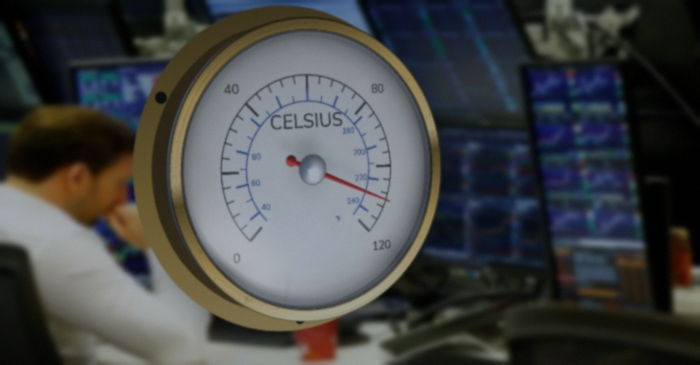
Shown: 110; °C
